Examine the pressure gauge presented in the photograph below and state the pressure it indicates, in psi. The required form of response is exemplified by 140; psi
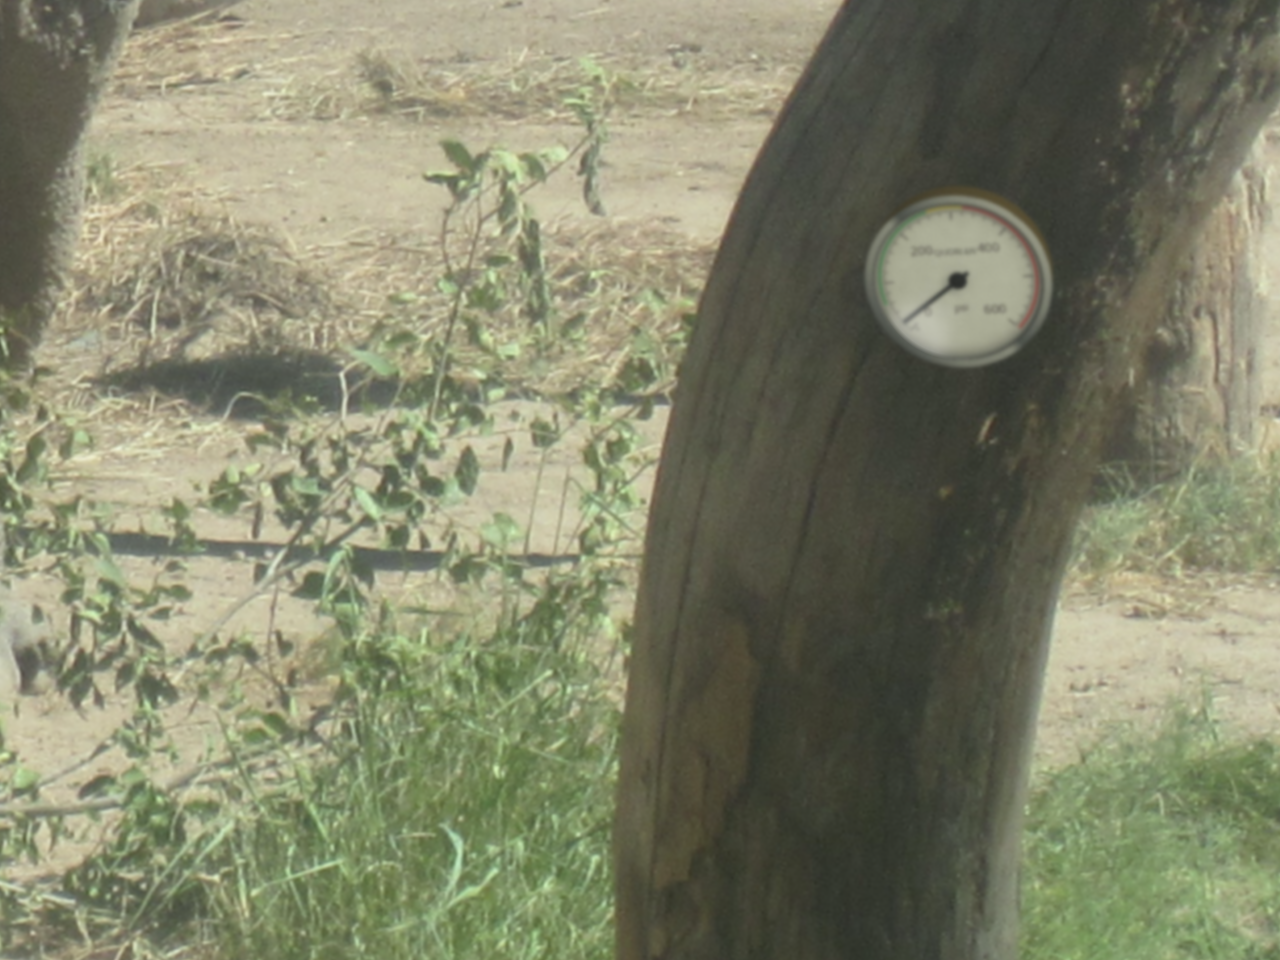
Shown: 20; psi
